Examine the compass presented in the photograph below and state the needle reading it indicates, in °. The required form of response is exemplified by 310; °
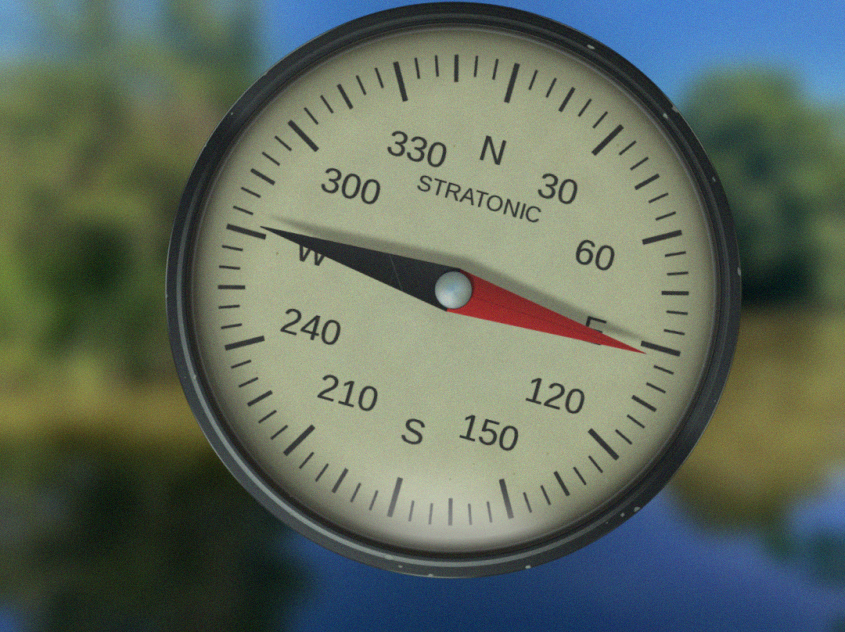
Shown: 92.5; °
